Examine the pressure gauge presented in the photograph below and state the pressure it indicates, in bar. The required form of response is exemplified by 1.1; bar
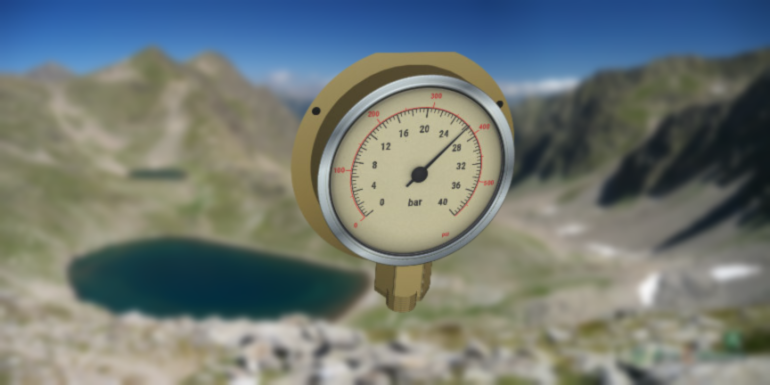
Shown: 26; bar
